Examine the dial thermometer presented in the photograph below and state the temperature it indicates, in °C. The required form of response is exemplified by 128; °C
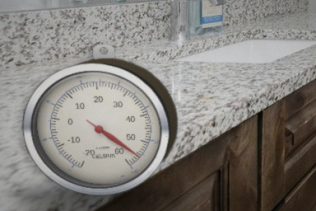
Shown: 55; °C
